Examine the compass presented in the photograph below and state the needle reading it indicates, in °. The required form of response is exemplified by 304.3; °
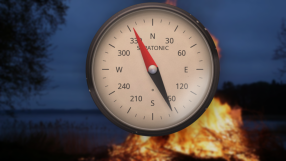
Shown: 335; °
